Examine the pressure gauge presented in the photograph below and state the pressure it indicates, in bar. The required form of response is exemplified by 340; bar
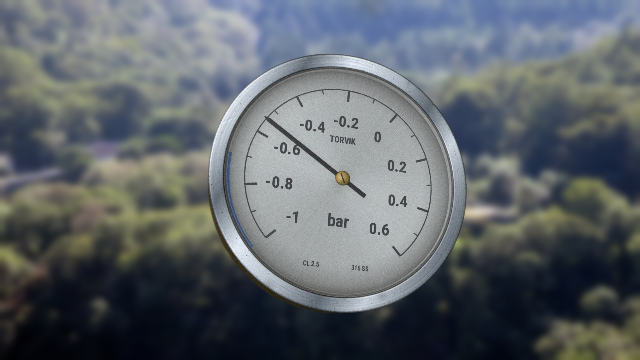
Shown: -0.55; bar
